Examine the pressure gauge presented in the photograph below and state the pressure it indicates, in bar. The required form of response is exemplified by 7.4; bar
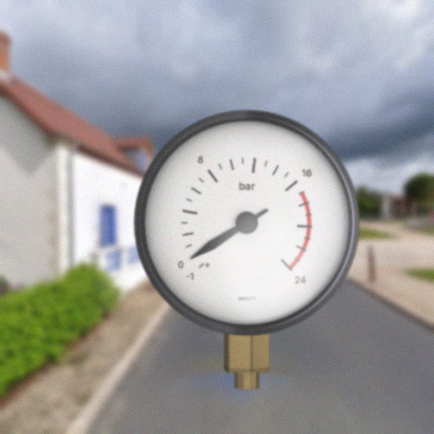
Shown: 0; bar
